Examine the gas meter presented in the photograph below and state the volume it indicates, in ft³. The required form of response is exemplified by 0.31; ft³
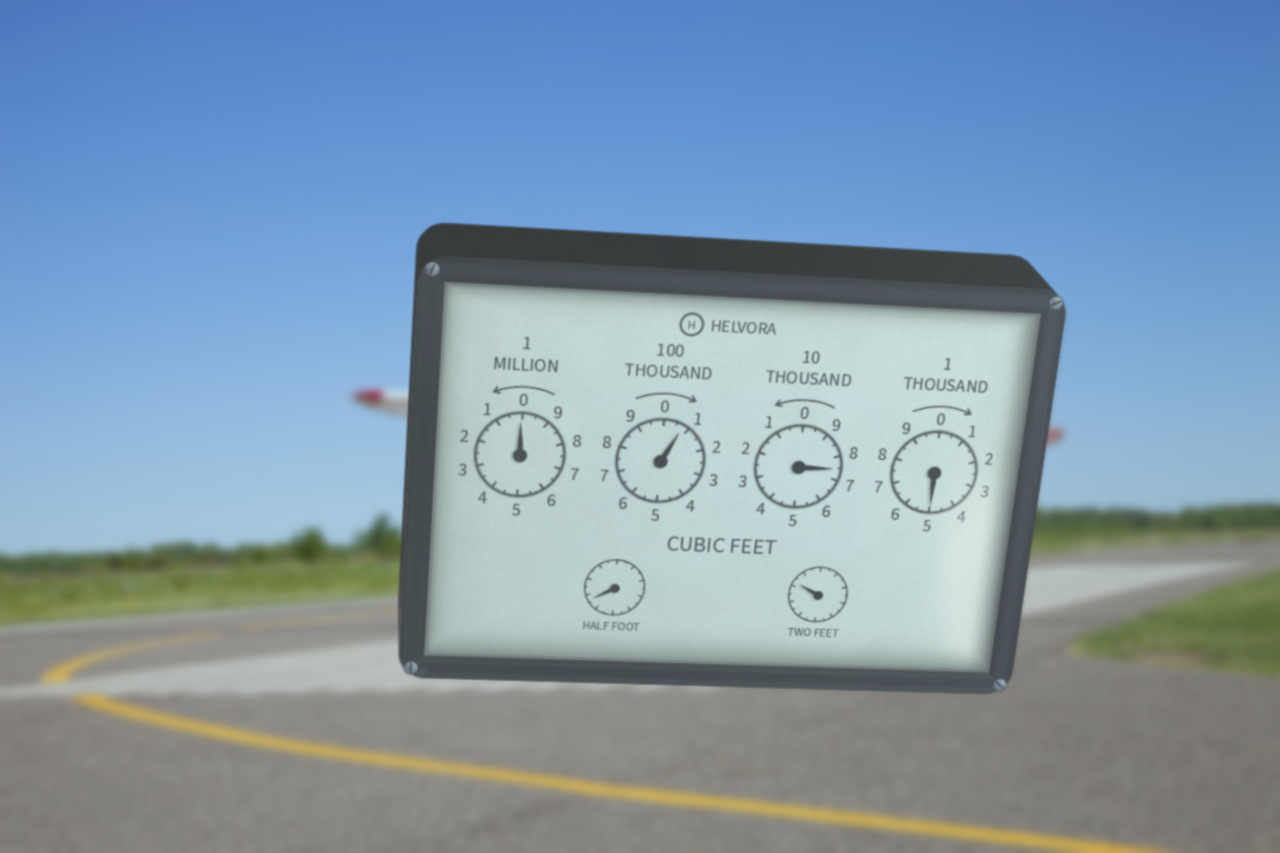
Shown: 7500; ft³
